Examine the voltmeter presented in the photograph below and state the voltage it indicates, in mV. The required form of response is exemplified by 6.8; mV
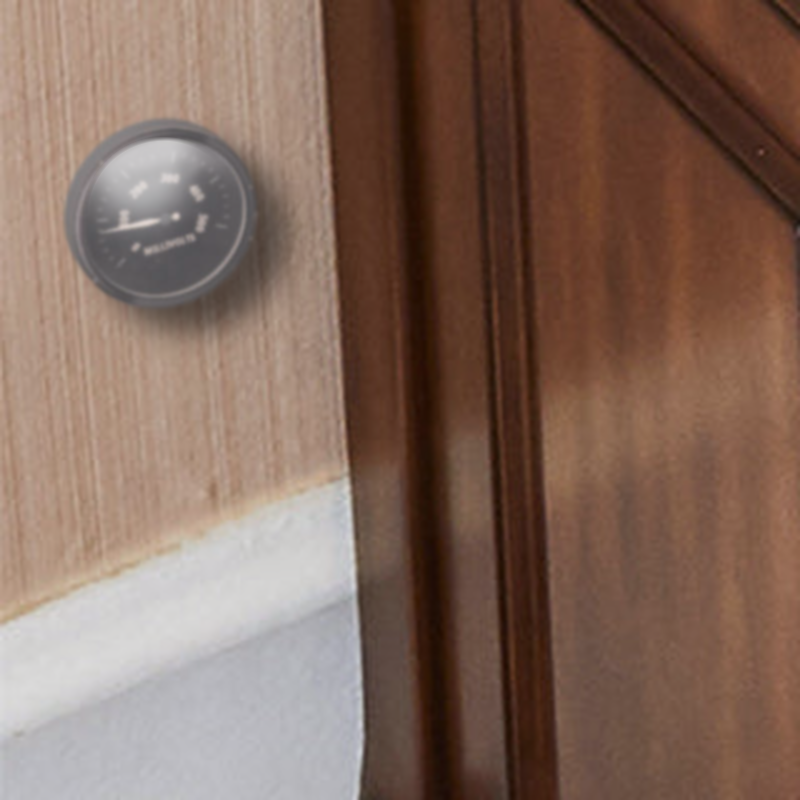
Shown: 80; mV
